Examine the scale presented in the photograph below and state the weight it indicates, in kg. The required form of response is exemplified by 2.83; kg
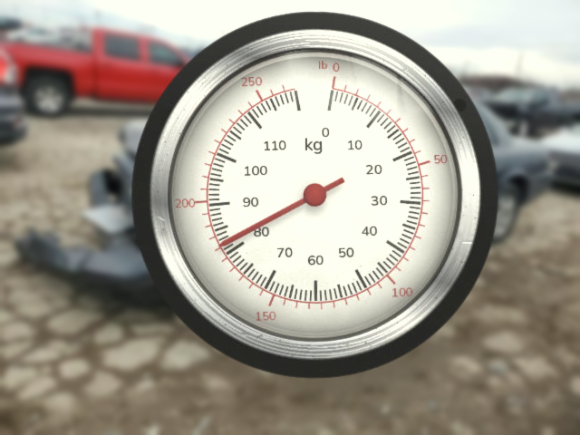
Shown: 82; kg
